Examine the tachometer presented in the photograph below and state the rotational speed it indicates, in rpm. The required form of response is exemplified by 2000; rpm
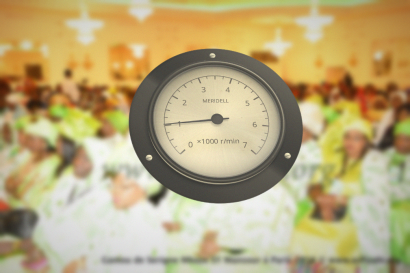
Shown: 1000; rpm
